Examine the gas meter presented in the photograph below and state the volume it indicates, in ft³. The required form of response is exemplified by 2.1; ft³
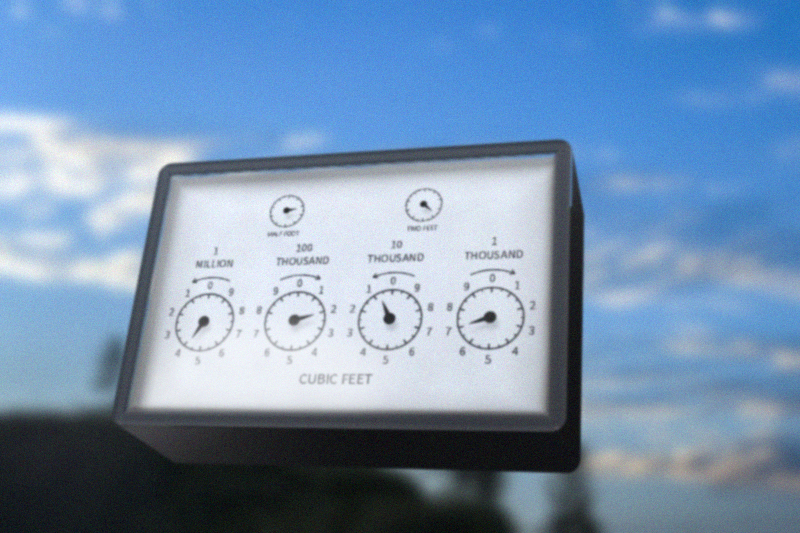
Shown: 420700; ft³
